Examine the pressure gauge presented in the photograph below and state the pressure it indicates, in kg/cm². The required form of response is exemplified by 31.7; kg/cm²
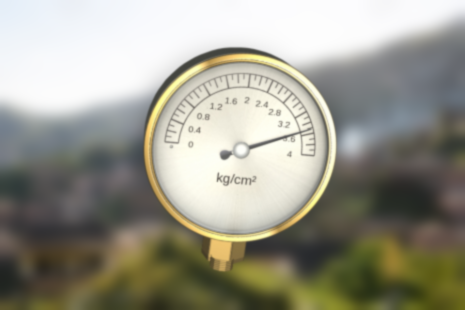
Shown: 3.5; kg/cm²
